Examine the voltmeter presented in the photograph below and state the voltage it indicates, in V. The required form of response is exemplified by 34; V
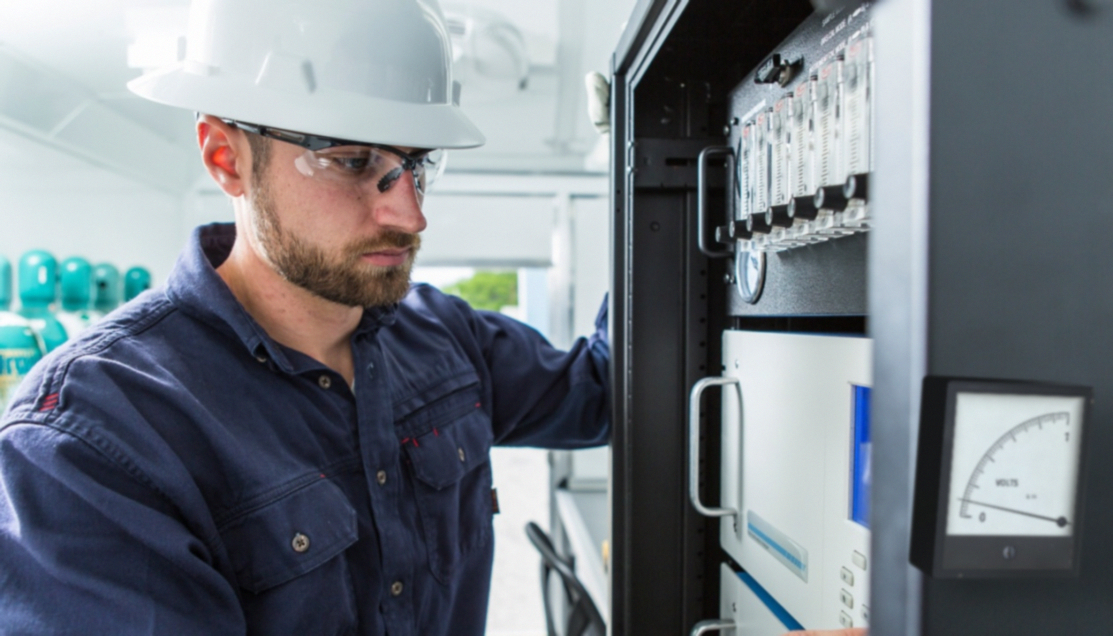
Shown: 0.1; V
